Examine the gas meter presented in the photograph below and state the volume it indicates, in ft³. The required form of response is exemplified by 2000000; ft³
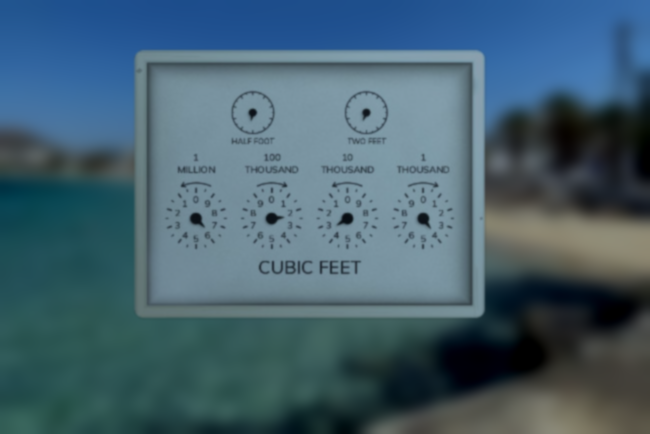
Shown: 623400; ft³
